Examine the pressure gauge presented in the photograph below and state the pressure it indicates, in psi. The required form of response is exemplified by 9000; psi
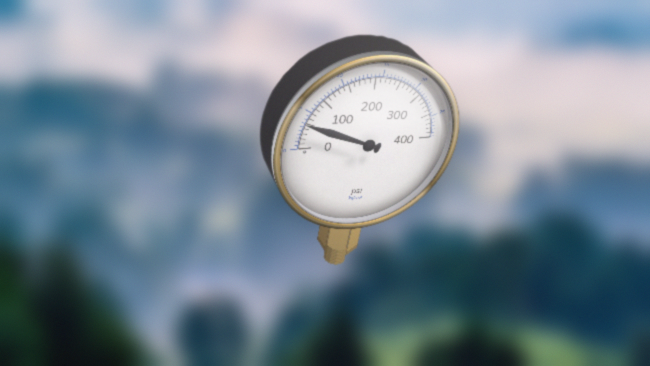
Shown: 50; psi
